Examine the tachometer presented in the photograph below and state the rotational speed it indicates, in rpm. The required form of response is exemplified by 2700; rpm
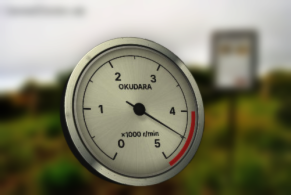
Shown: 4500; rpm
